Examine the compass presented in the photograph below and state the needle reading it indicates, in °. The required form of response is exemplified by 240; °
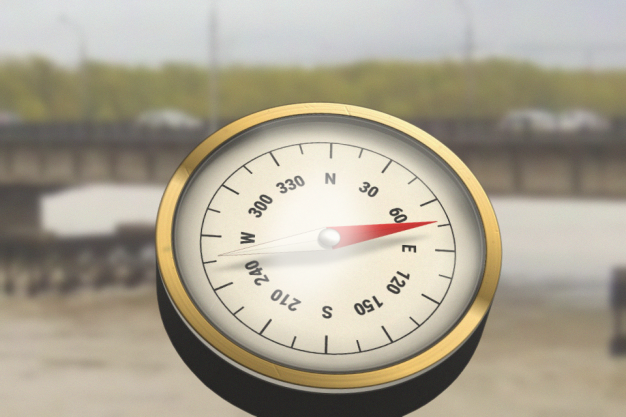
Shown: 75; °
